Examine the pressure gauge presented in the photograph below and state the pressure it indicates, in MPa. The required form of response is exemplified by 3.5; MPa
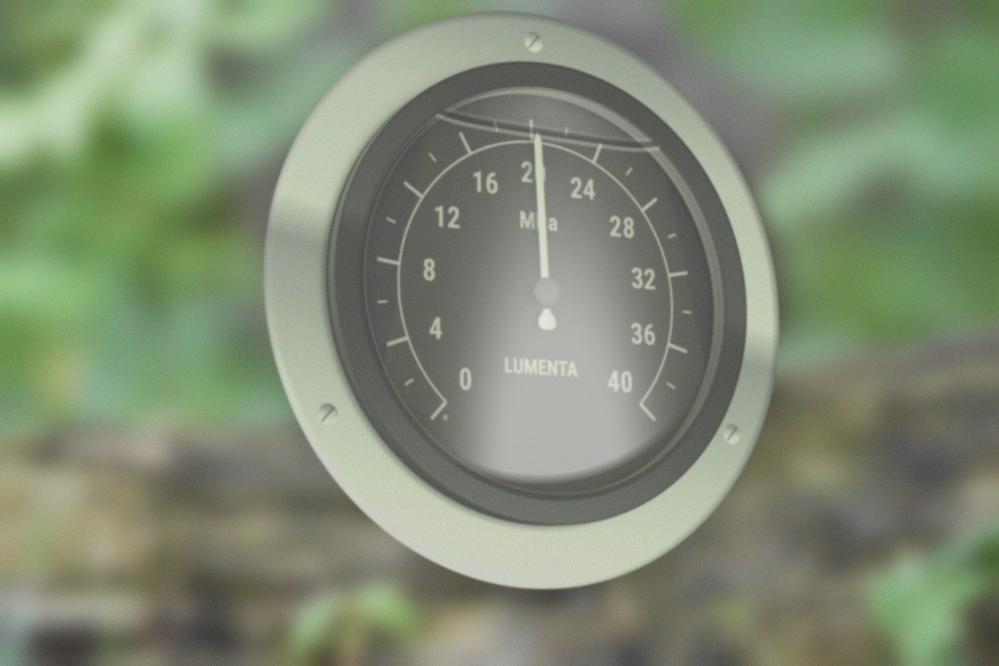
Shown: 20; MPa
